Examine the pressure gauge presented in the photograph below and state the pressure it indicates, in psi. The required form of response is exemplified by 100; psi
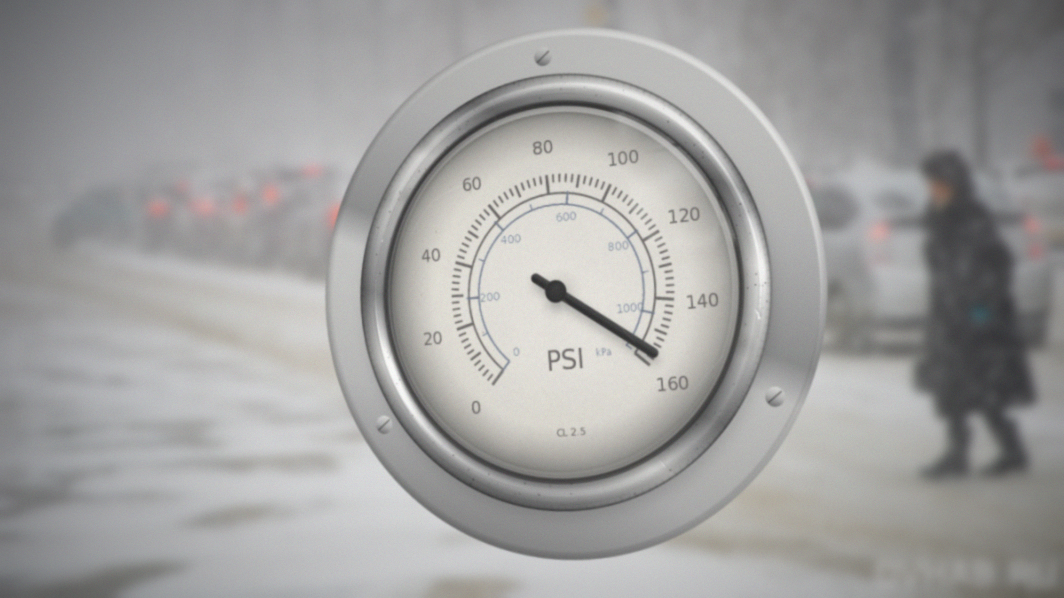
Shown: 156; psi
